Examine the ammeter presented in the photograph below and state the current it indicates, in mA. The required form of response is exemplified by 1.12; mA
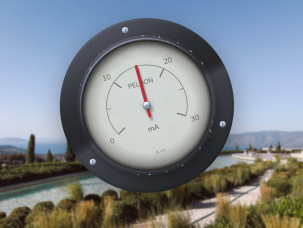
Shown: 15; mA
